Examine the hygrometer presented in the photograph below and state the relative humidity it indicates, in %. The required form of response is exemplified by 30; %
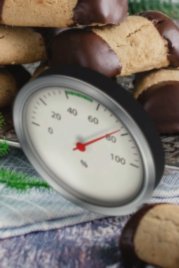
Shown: 76; %
